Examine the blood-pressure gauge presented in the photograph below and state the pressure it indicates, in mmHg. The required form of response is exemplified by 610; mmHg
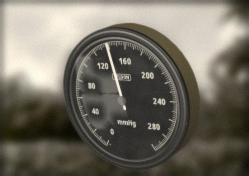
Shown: 140; mmHg
